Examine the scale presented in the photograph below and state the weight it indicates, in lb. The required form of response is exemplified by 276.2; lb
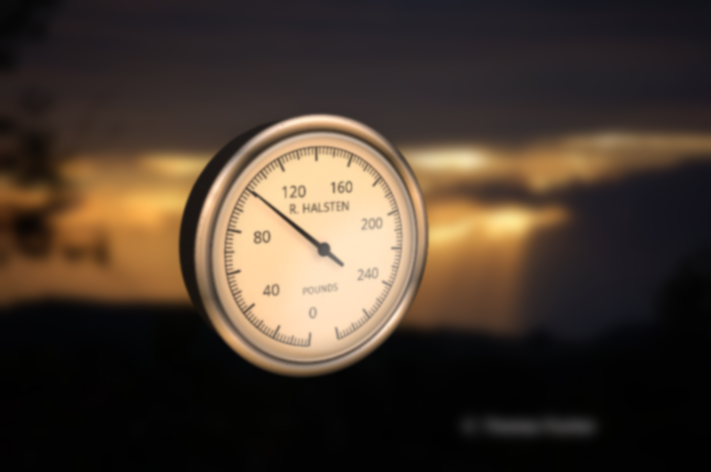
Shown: 100; lb
